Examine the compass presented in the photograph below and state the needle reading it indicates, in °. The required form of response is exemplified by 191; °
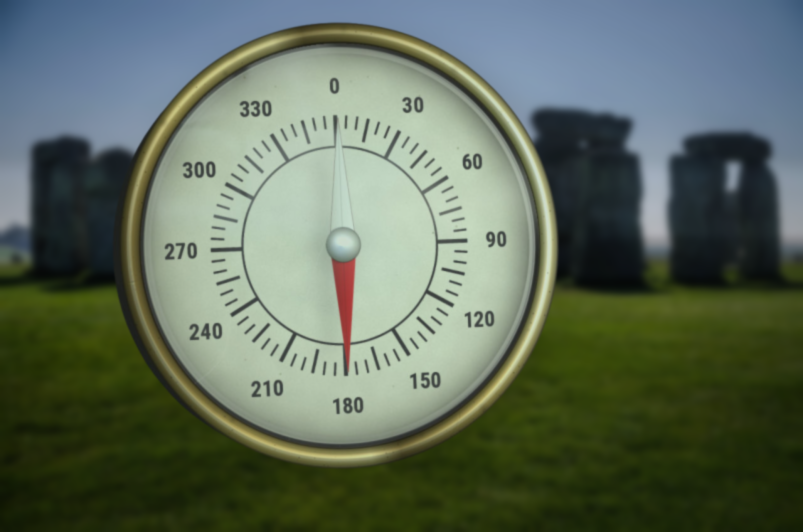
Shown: 180; °
